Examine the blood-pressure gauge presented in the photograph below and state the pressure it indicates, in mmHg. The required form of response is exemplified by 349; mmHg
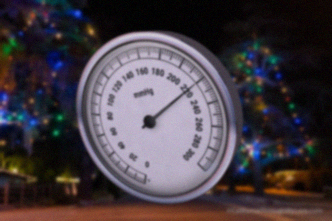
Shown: 220; mmHg
